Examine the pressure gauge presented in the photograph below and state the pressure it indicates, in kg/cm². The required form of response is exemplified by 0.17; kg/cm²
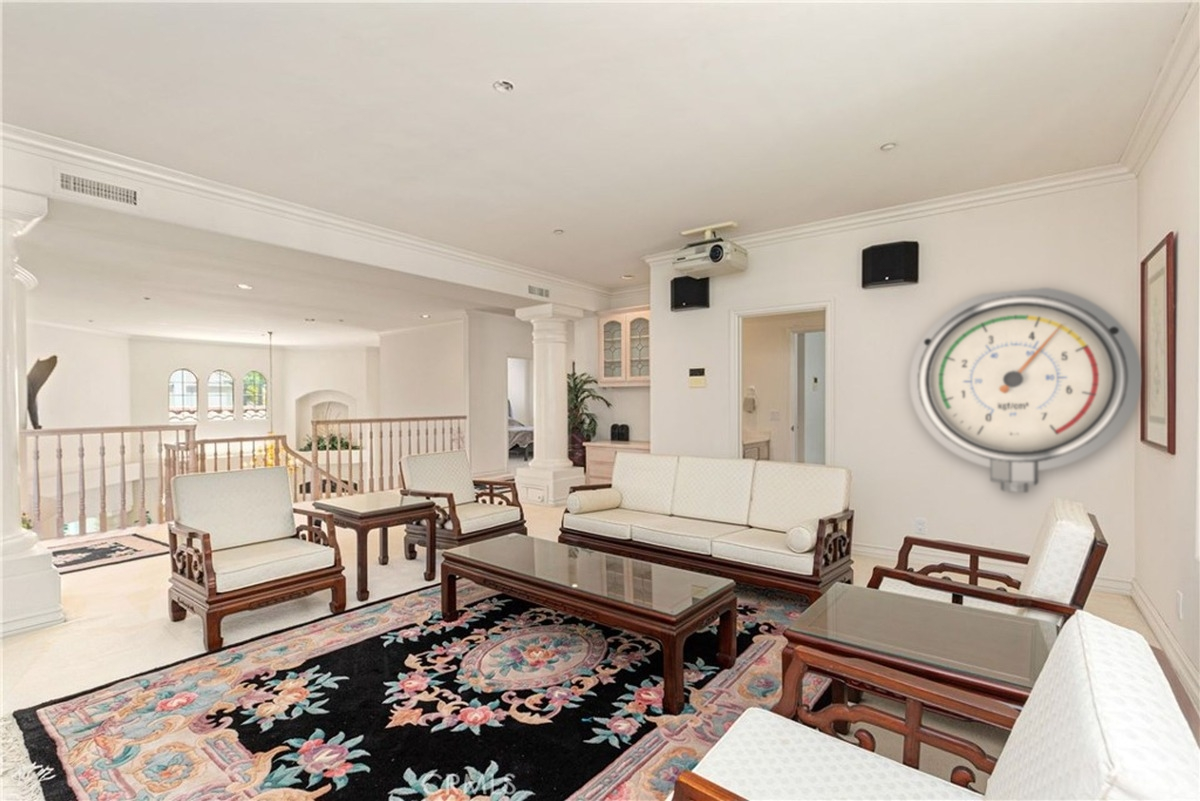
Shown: 4.4; kg/cm²
